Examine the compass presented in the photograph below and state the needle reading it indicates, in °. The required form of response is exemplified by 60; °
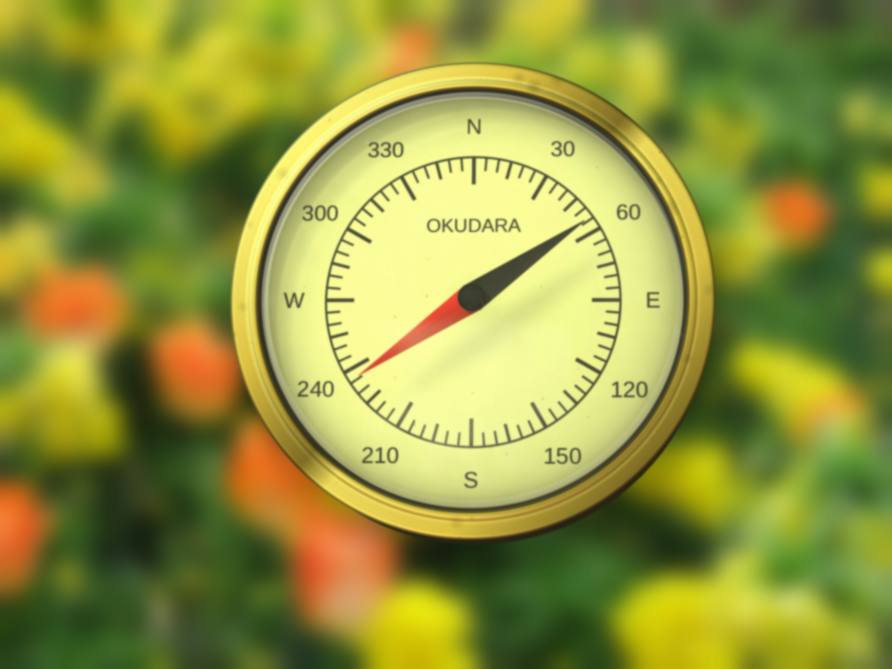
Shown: 235; °
